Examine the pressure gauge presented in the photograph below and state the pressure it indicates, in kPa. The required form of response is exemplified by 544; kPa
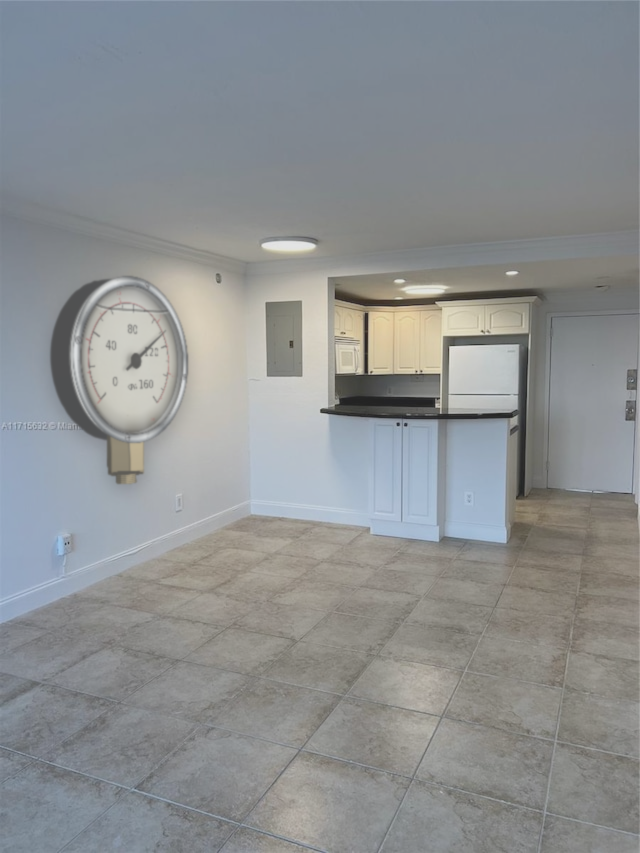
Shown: 110; kPa
